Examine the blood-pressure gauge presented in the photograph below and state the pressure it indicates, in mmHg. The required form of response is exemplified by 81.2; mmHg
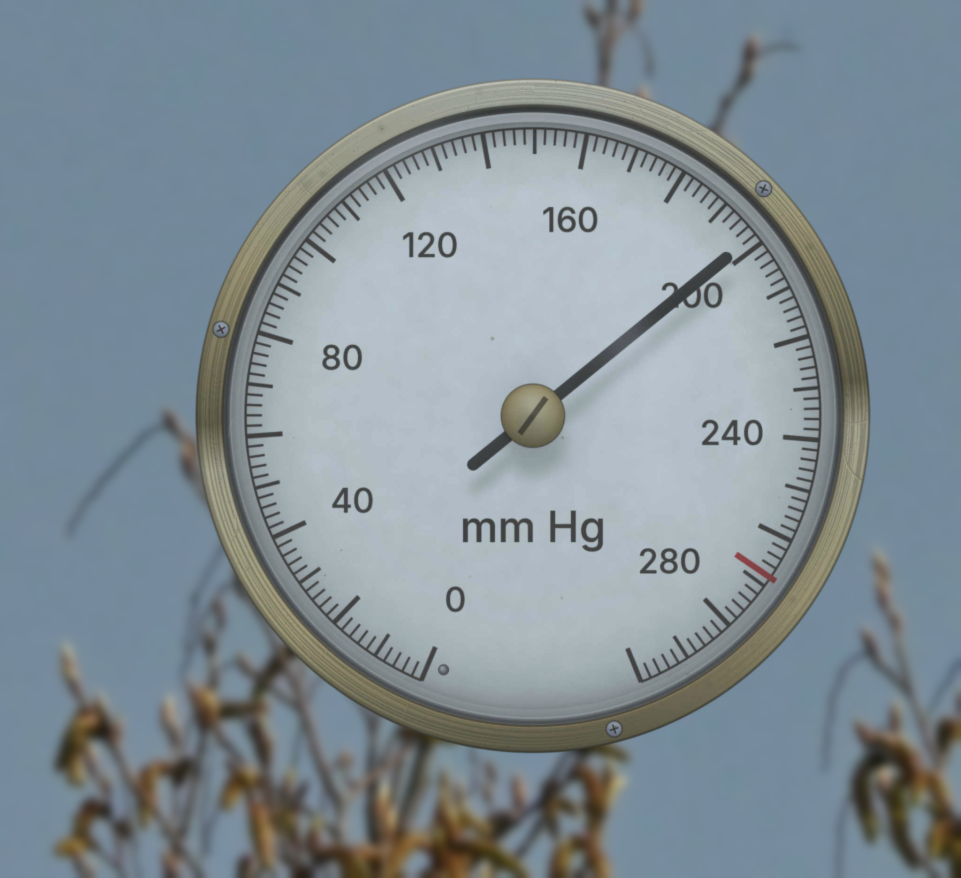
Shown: 198; mmHg
